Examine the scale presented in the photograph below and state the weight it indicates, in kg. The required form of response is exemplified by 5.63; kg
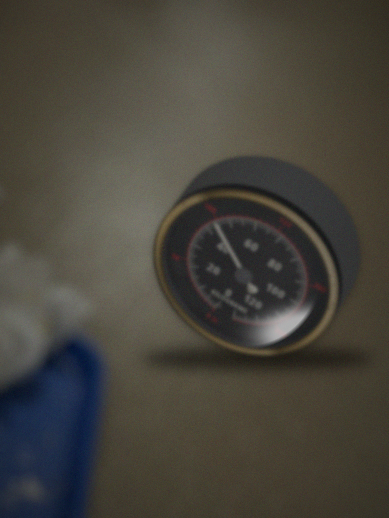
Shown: 45; kg
